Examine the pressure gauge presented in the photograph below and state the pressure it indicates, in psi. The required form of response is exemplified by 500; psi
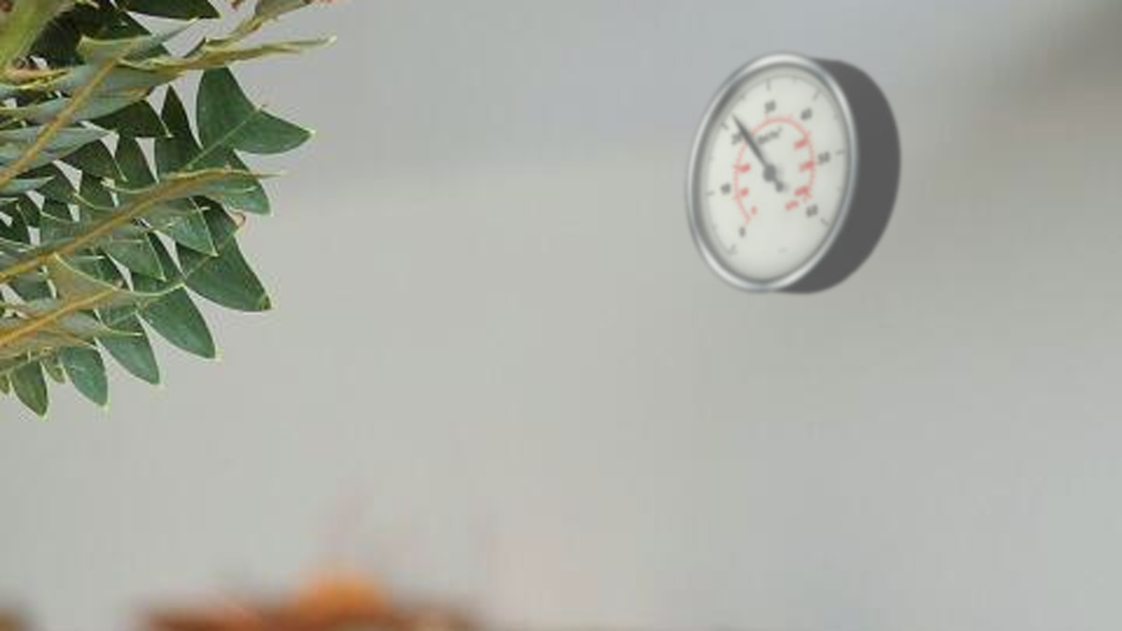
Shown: 22.5; psi
